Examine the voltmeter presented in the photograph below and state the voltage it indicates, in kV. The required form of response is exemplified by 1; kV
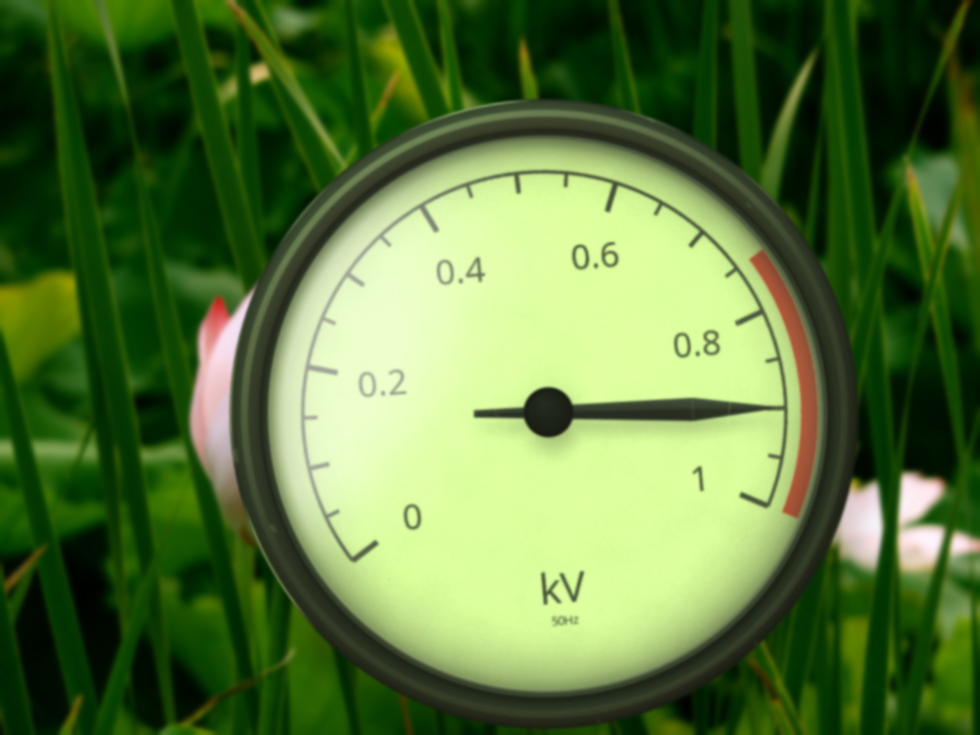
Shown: 0.9; kV
